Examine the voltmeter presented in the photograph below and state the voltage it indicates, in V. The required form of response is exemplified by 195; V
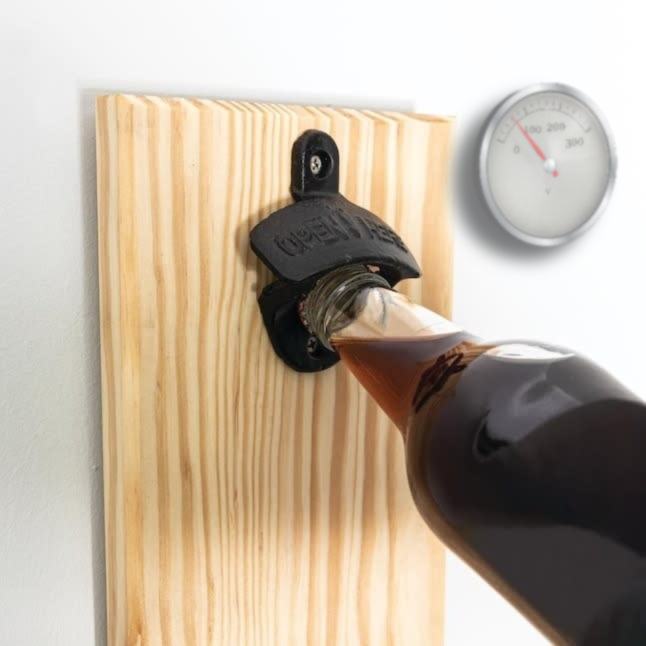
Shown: 60; V
